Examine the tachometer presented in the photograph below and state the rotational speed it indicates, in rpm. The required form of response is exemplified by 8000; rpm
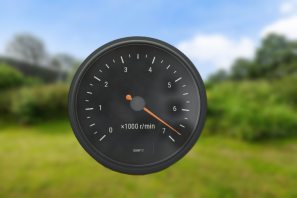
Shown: 6750; rpm
